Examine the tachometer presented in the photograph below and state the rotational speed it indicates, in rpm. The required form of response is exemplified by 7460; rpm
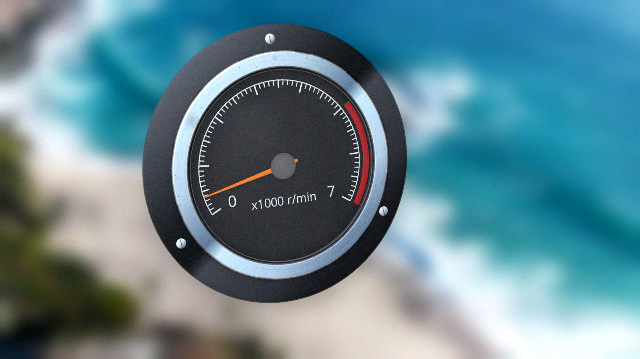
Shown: 400; rpm
